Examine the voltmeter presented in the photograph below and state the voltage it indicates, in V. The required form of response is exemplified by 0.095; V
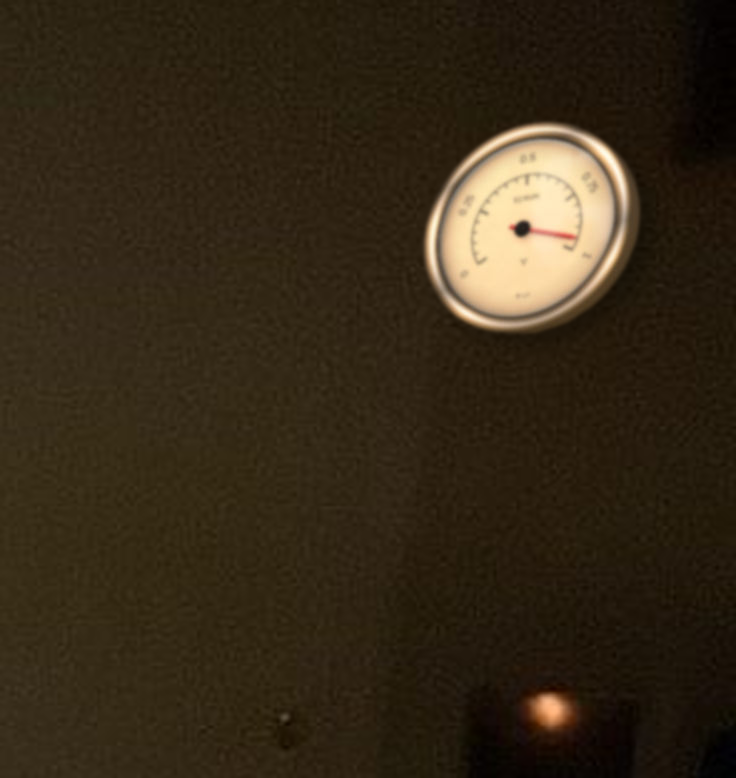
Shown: 0.95; V
